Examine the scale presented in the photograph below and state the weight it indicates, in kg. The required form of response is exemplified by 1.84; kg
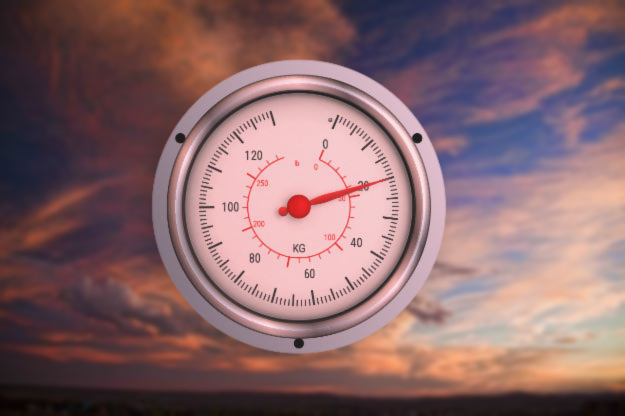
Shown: 20; kg
